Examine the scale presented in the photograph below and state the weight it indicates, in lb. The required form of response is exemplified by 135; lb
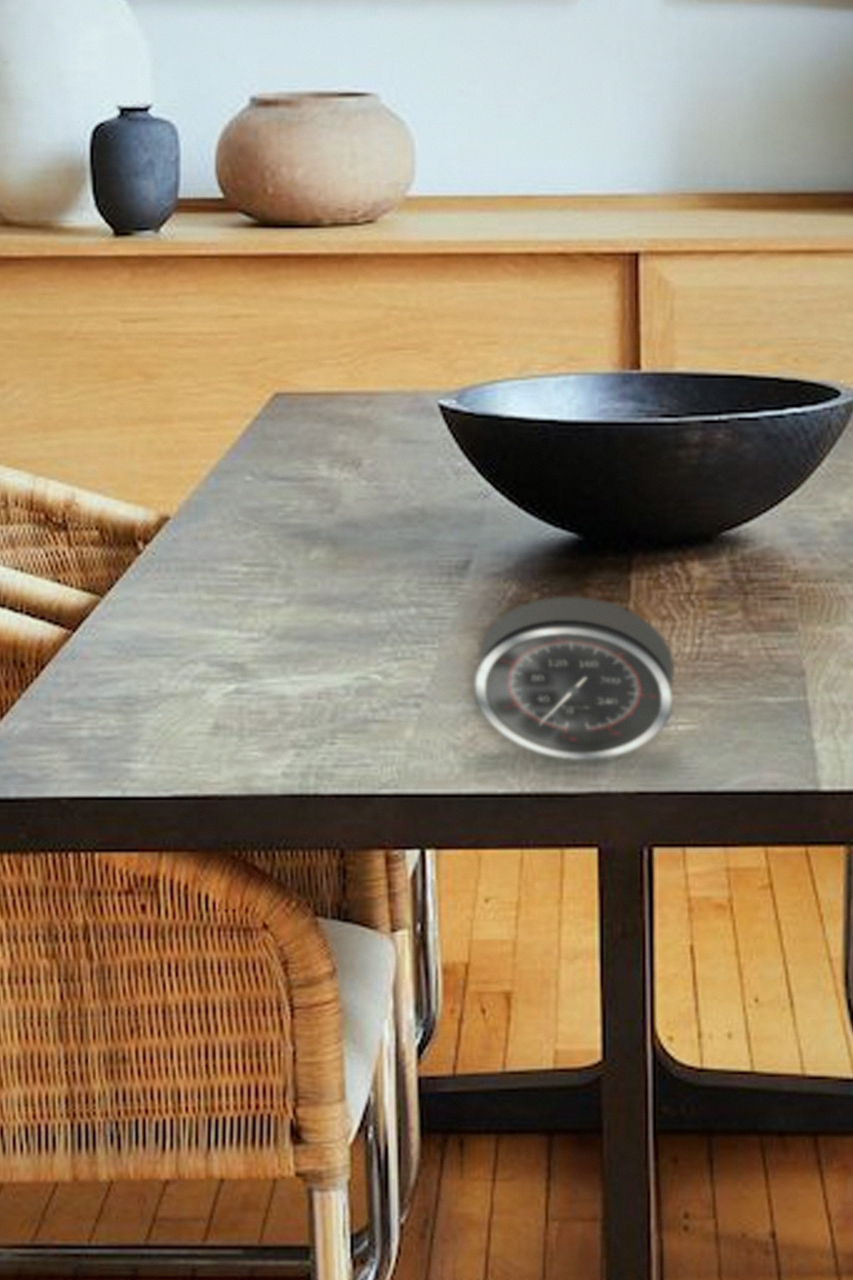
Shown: 20; lb
